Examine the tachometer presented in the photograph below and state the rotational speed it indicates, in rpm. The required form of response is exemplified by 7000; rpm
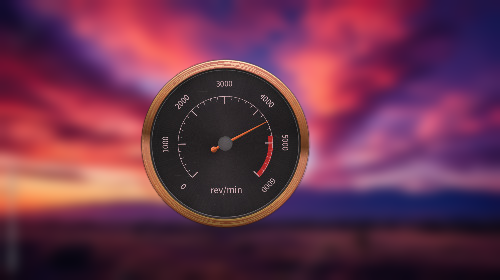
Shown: 4400; rpm
